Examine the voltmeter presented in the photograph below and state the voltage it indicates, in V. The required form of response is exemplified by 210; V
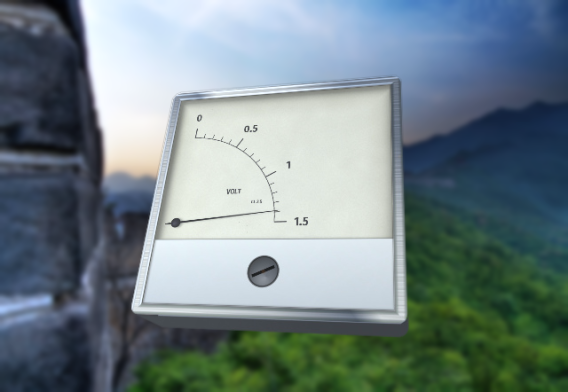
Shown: 1.4; V
